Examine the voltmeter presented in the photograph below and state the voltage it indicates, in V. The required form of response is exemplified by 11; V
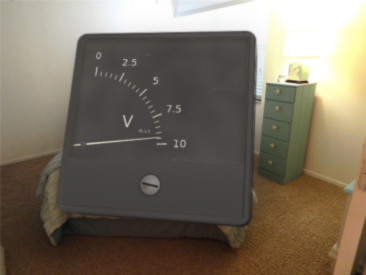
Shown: 9.5; V
